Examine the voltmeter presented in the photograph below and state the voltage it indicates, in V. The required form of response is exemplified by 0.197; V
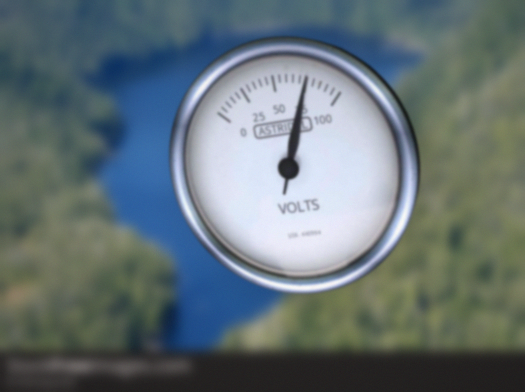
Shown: 75; V
